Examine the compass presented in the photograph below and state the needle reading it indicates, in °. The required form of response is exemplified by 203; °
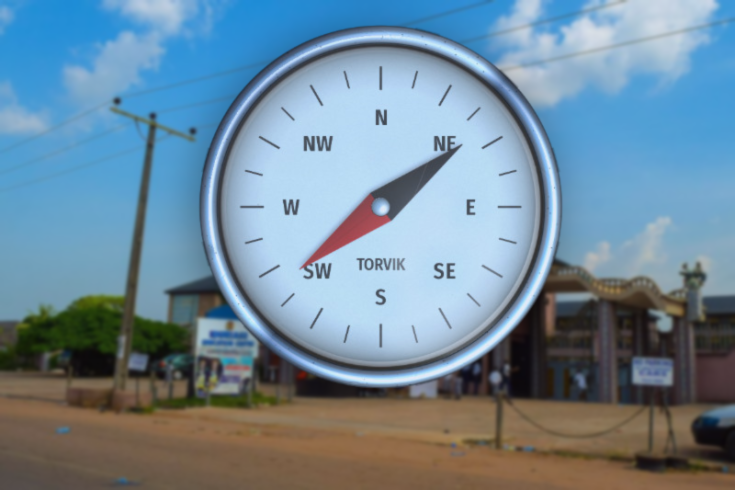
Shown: 232.5; °
